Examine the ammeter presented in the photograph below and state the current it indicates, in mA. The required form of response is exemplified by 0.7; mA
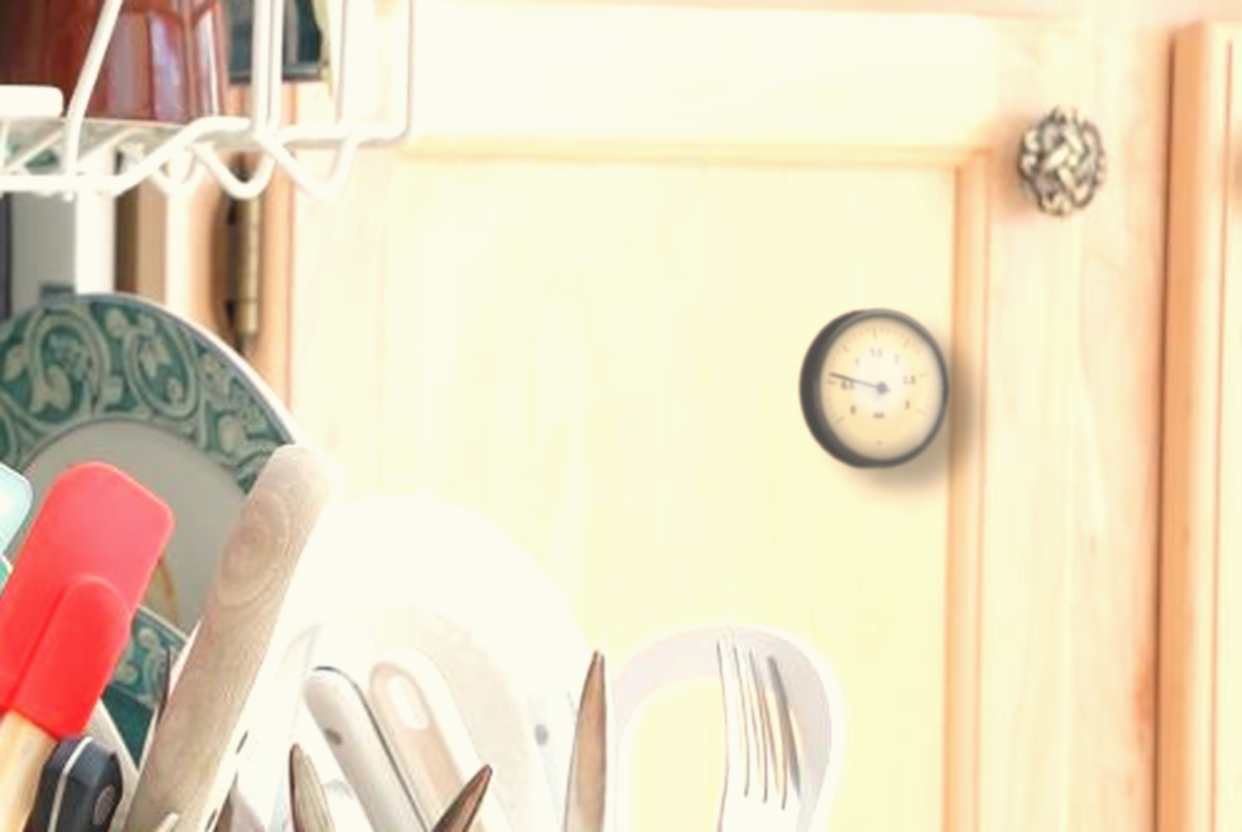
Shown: 0.6; mA
